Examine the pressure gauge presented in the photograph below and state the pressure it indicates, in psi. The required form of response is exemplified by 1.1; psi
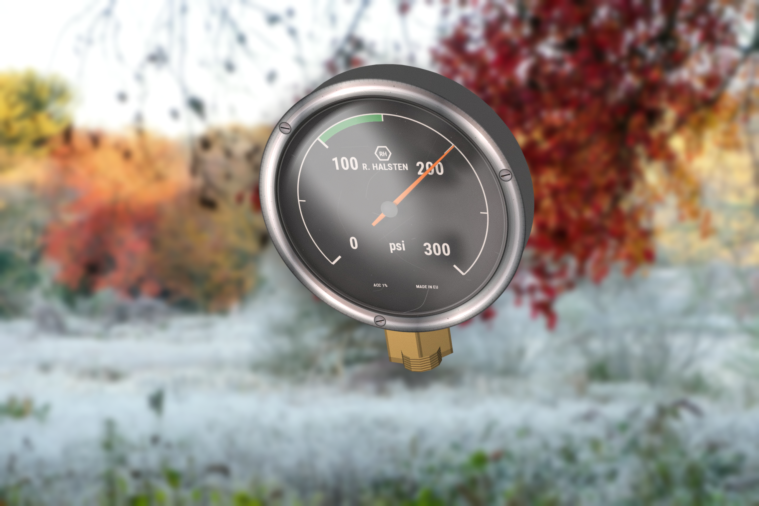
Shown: 200; psi
